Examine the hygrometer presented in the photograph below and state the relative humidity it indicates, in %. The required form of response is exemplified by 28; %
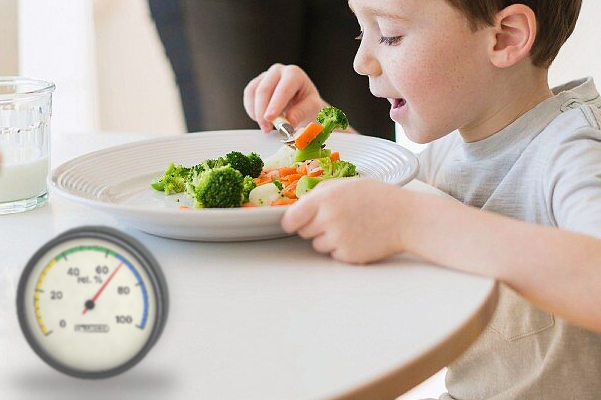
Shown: 68; %
